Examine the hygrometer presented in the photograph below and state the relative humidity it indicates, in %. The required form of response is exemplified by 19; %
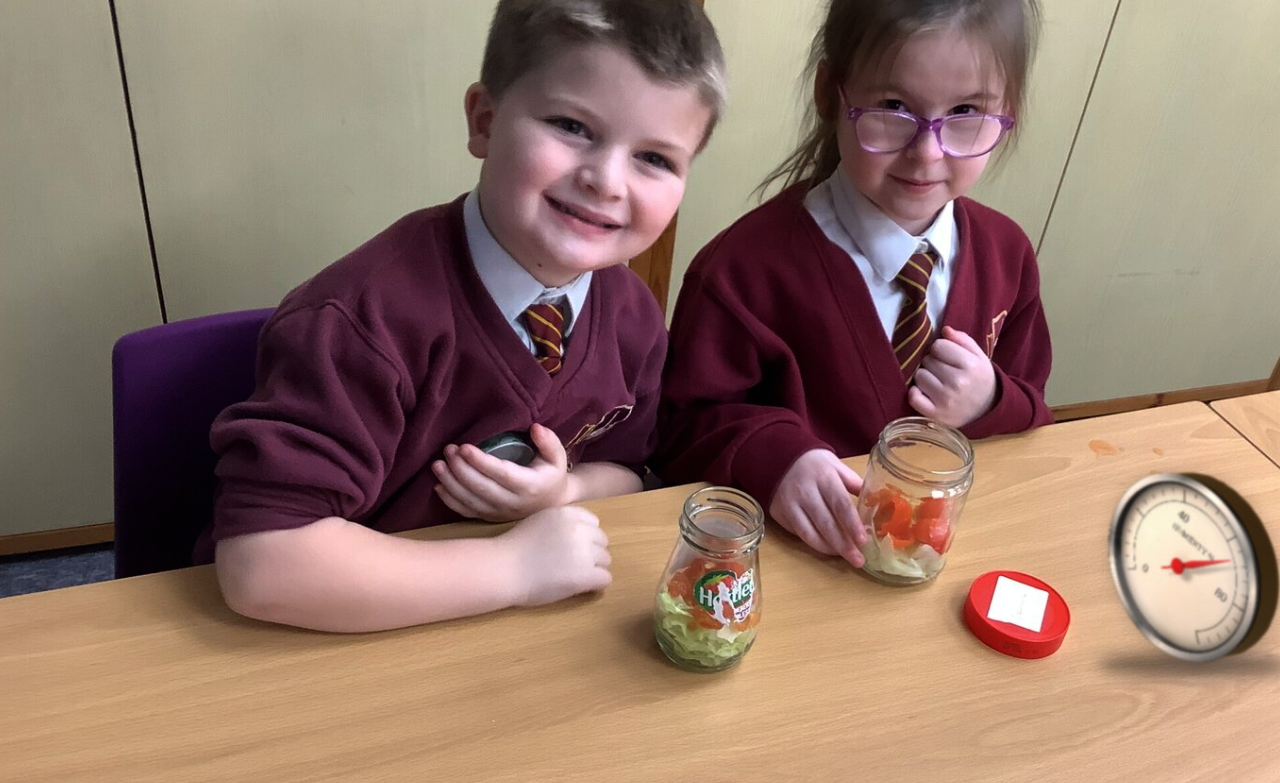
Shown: 66; %
